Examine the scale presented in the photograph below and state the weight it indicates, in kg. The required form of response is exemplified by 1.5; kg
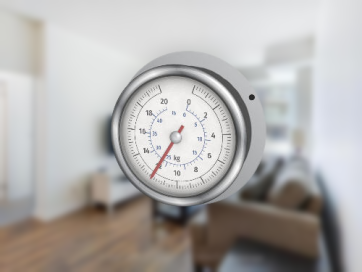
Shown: 12; kg
